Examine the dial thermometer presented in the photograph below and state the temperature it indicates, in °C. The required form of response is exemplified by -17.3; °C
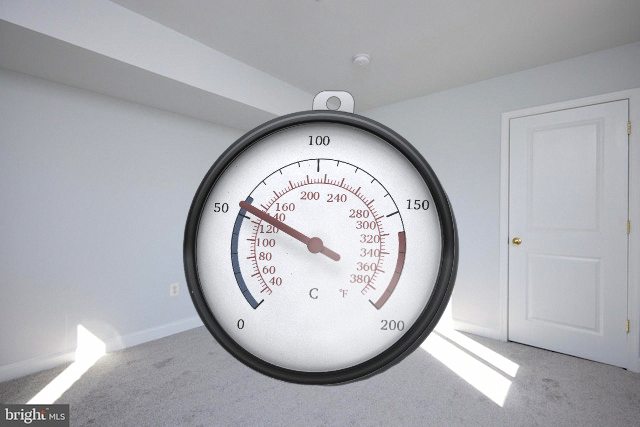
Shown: 55; °C
